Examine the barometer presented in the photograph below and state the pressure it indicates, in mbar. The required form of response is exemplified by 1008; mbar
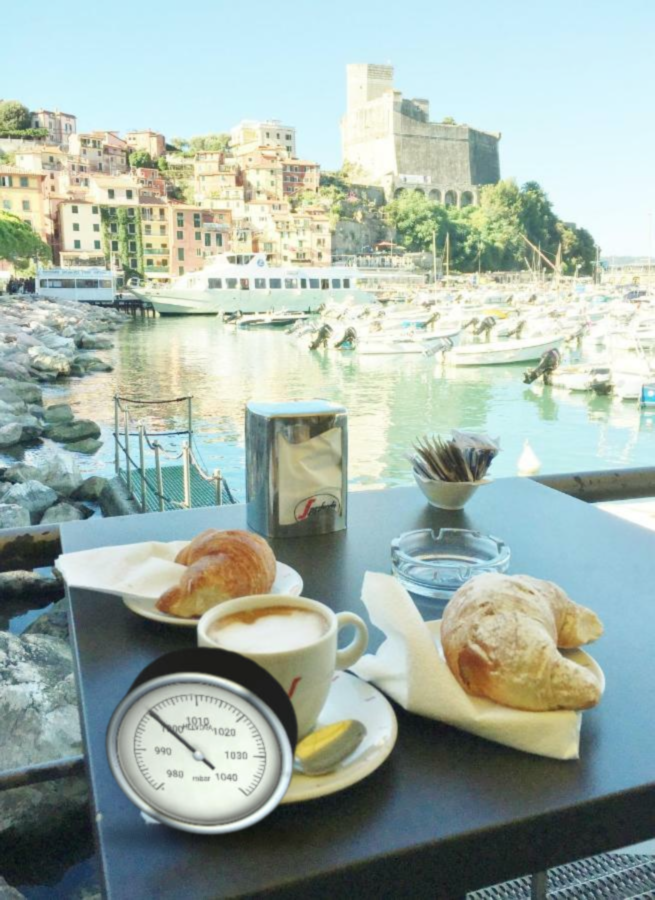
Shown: 1000; mbar
